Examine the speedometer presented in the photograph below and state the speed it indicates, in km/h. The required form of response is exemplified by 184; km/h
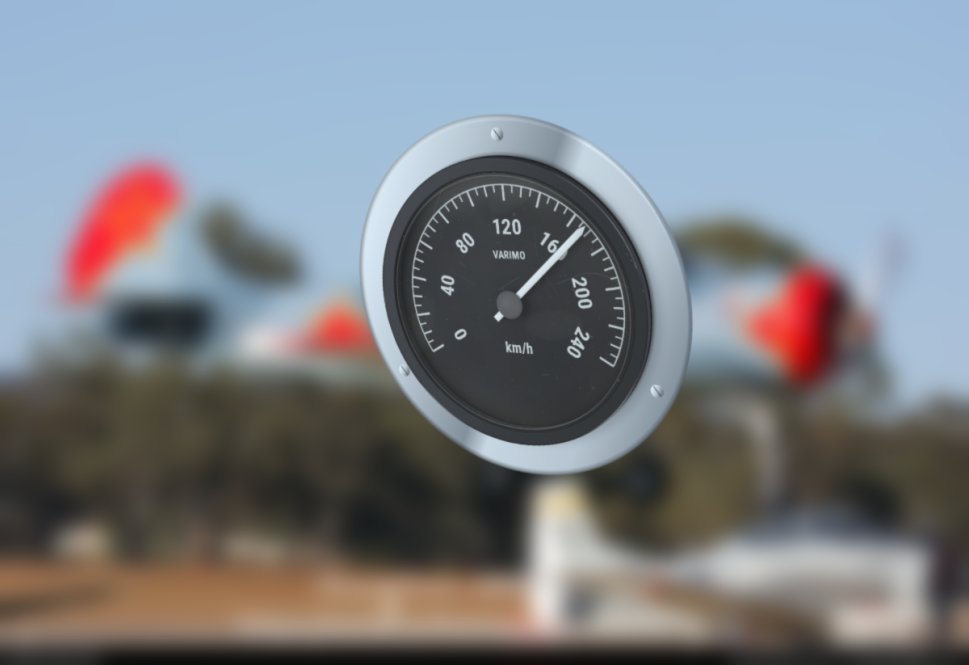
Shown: 167.5; km/h
